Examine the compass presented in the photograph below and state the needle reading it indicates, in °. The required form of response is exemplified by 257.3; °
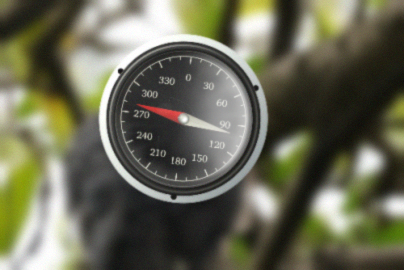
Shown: 280; °
